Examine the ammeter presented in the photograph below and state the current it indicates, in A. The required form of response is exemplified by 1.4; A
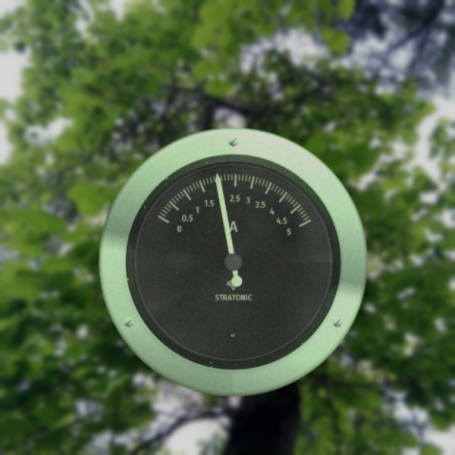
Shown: 2; A
